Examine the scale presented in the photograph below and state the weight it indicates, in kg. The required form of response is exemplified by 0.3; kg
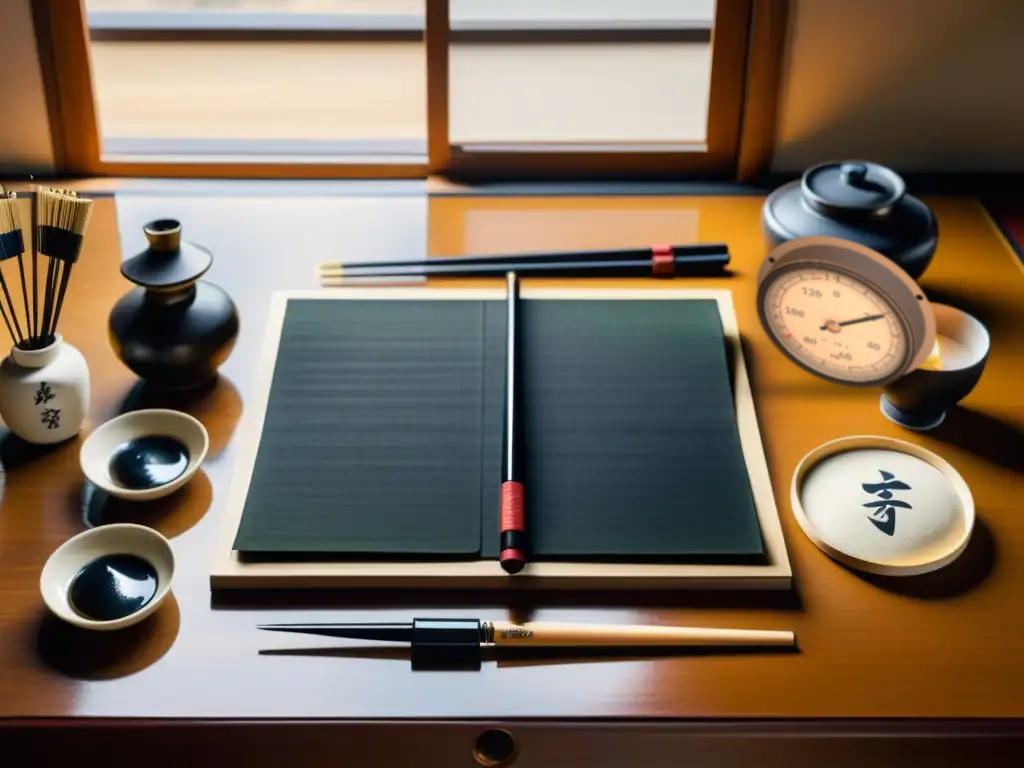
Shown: 20; kg
